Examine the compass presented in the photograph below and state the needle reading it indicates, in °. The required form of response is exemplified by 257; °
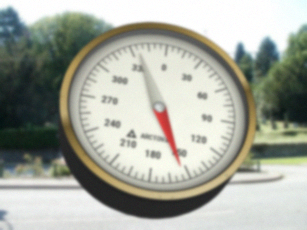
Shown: 155; °
